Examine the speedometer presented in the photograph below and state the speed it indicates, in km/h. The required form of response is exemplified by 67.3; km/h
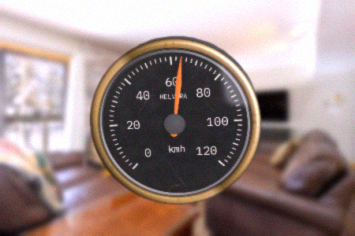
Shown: 64; km/h
